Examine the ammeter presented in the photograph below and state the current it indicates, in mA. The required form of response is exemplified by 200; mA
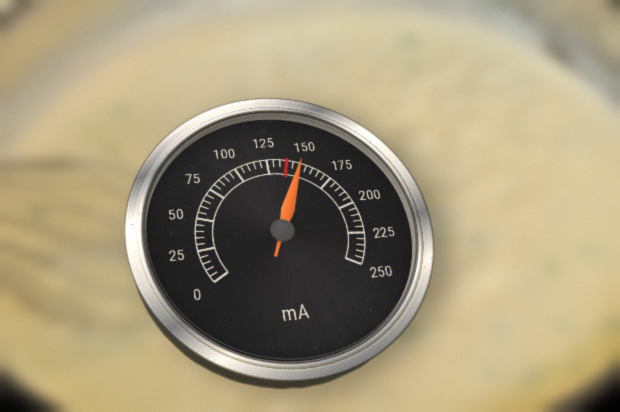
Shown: 150; mA
